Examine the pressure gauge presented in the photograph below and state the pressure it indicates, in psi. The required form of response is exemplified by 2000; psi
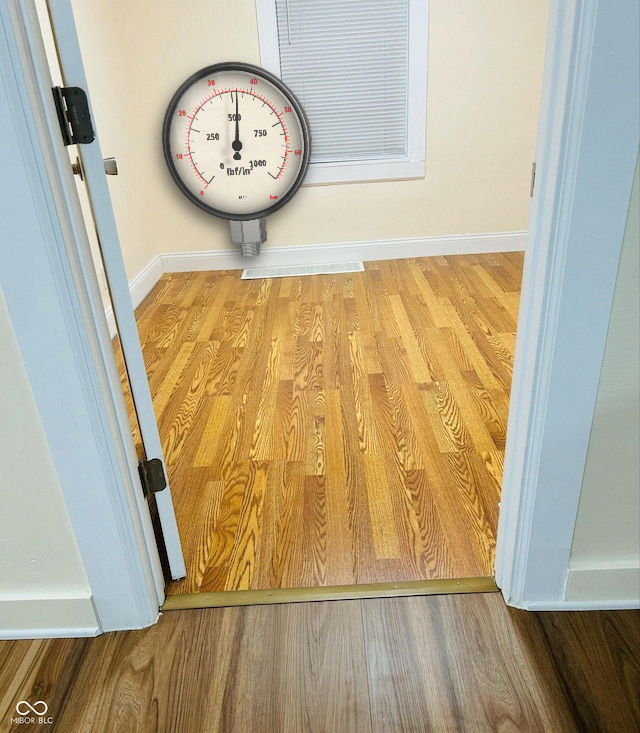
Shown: 525; psi
